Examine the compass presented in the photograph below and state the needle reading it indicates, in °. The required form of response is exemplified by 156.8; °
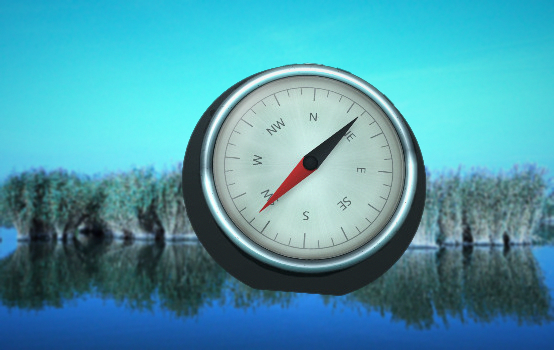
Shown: 220; °
